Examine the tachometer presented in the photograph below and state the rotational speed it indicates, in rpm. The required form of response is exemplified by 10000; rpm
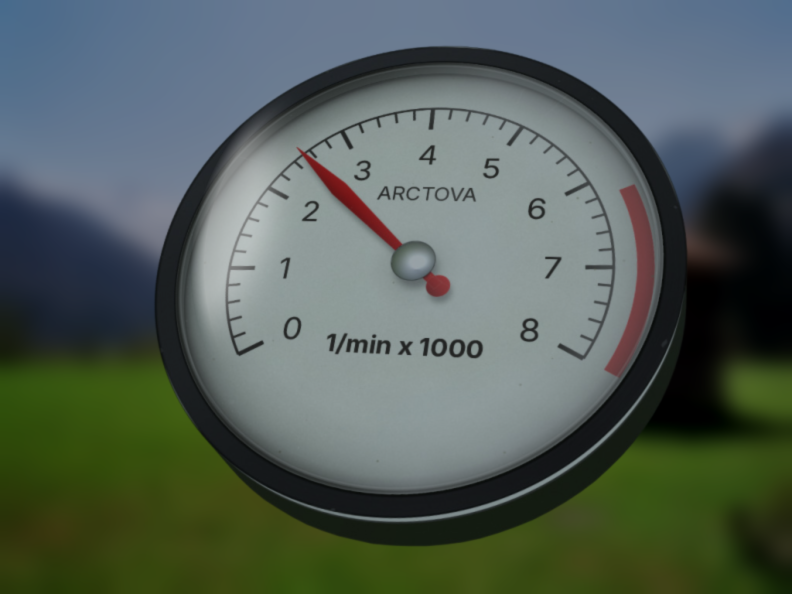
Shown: 2500; rpm
